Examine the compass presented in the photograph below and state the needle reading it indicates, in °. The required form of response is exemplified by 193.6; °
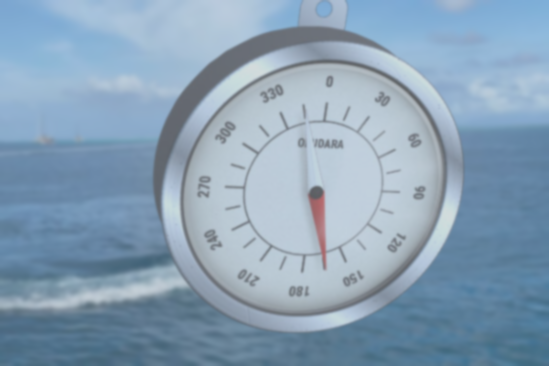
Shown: 165; °
